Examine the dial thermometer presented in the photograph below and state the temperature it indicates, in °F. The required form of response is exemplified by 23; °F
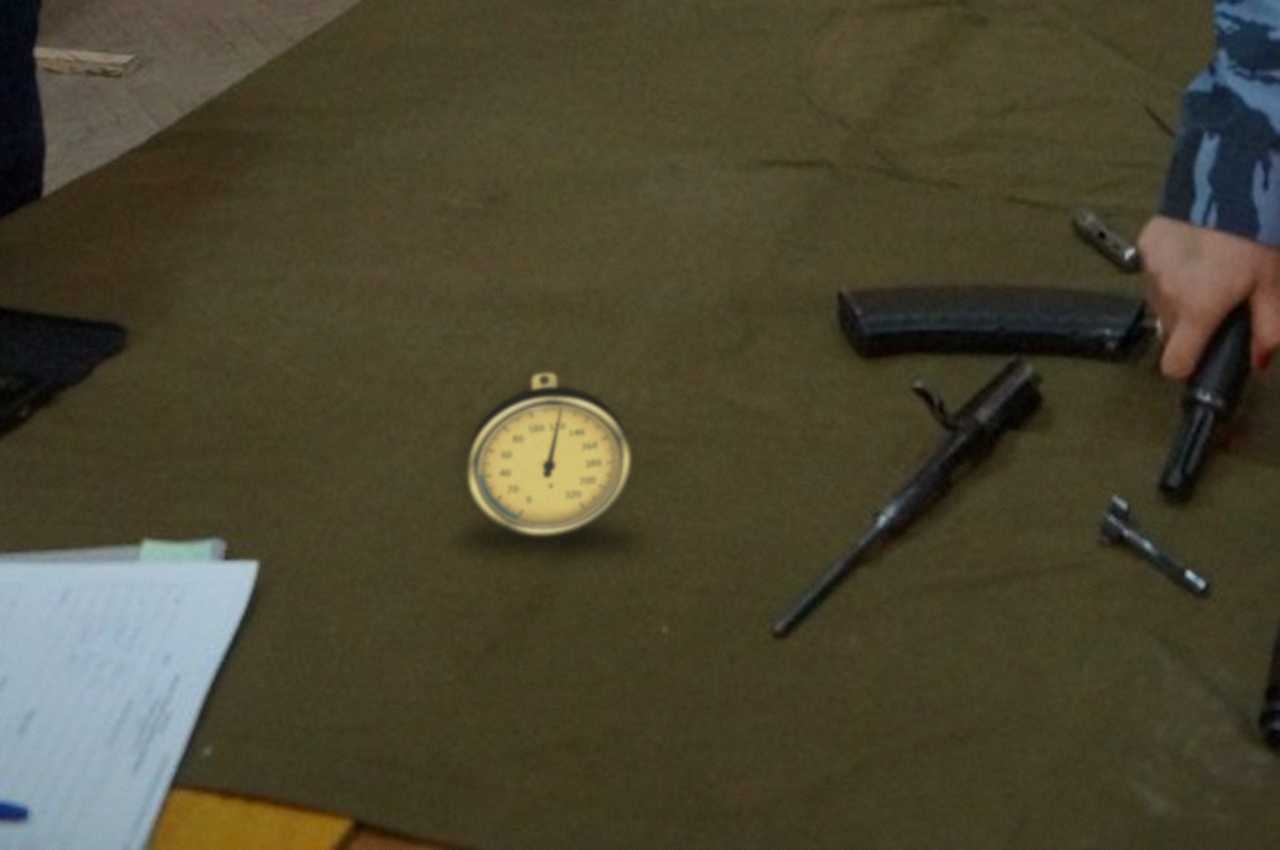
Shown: 120; °F
